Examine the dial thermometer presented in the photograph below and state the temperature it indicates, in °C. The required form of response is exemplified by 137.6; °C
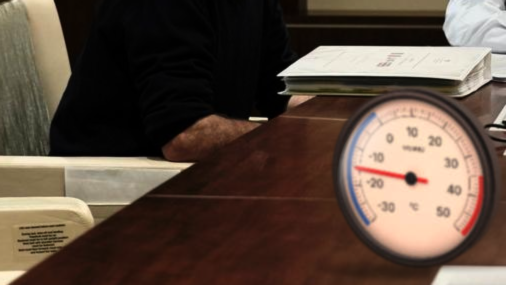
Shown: -15; °C
